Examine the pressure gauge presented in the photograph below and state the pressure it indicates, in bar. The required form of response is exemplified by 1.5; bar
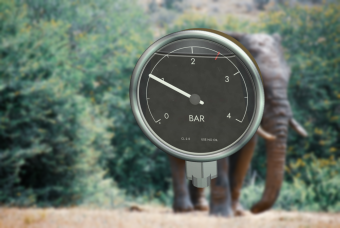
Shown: 1; bar
